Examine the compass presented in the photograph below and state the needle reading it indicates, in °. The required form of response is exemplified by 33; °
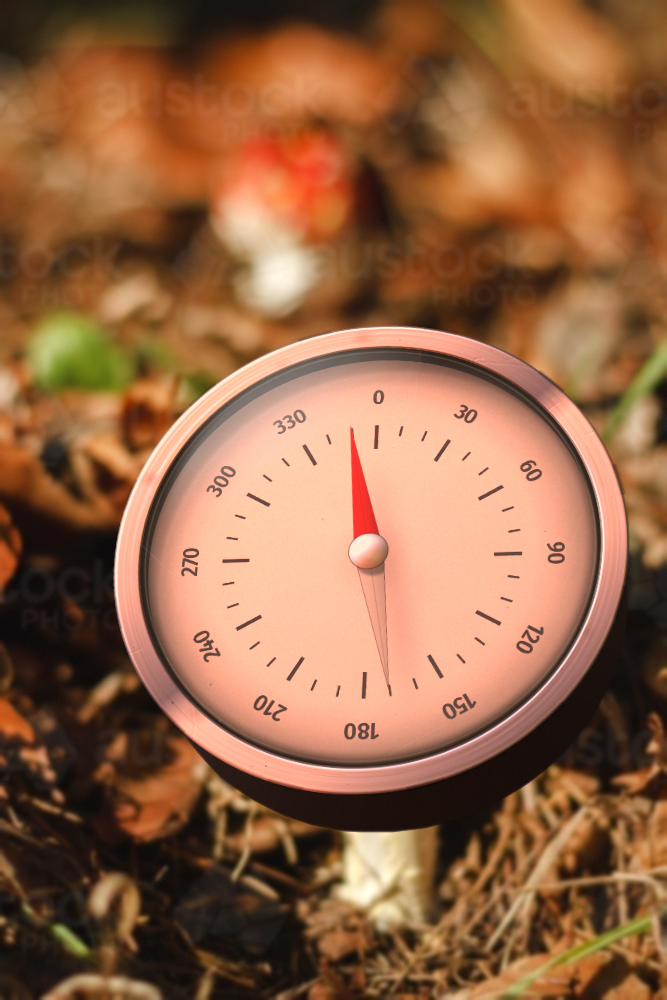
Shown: 350; °
